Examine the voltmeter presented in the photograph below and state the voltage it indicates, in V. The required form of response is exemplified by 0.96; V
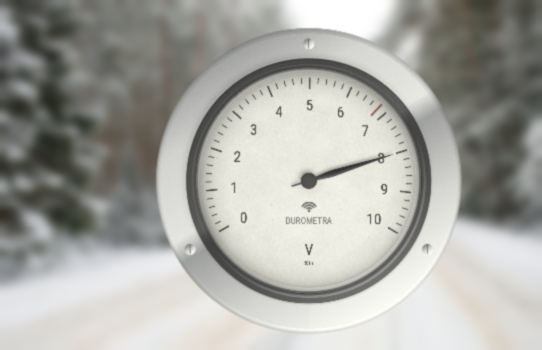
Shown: 8; V
